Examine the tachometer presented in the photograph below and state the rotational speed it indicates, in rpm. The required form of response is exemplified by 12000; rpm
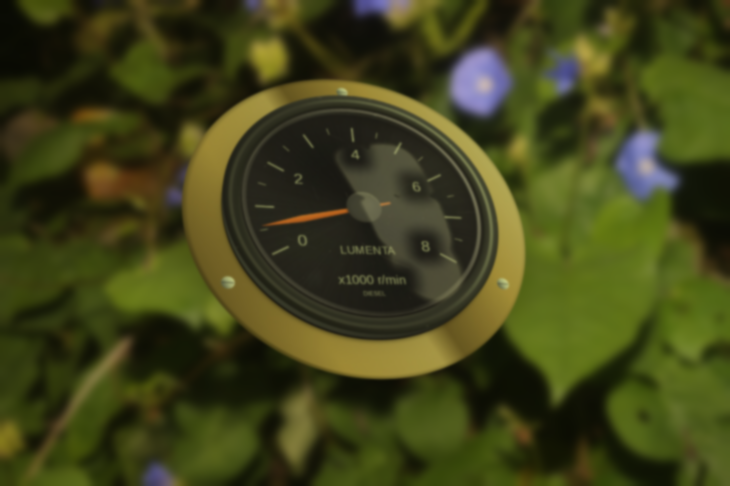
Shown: 500; rpm
